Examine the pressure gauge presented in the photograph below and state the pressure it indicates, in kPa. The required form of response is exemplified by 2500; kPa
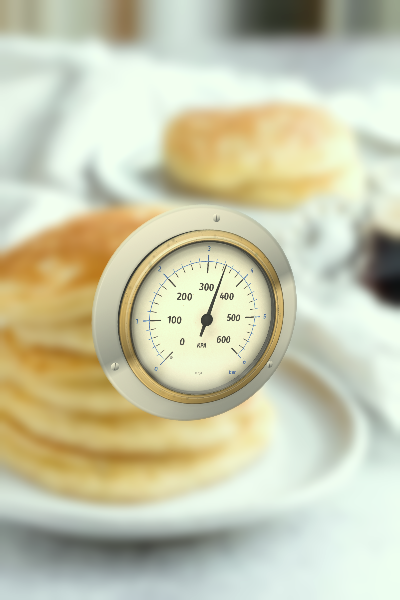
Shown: 340; kPa
